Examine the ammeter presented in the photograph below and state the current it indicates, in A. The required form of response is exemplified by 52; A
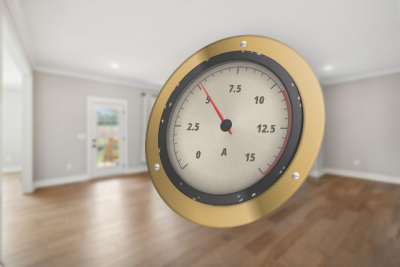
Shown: 5.25; A
